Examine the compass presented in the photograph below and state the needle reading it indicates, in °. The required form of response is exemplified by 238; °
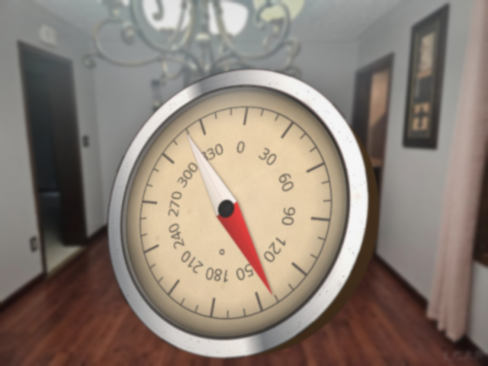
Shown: 140; °
